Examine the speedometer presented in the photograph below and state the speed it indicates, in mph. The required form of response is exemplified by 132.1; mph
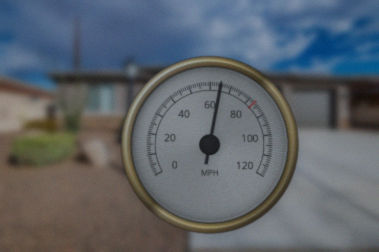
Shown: 65; mph
